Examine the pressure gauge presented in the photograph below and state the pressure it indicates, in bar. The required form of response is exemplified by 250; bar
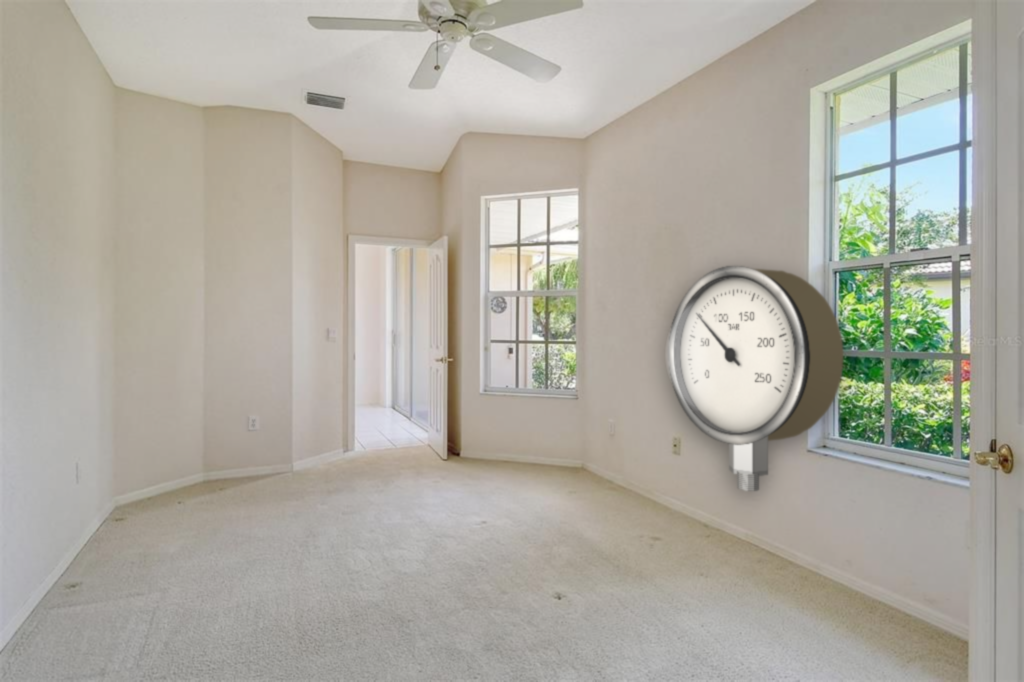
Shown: 75; bar
